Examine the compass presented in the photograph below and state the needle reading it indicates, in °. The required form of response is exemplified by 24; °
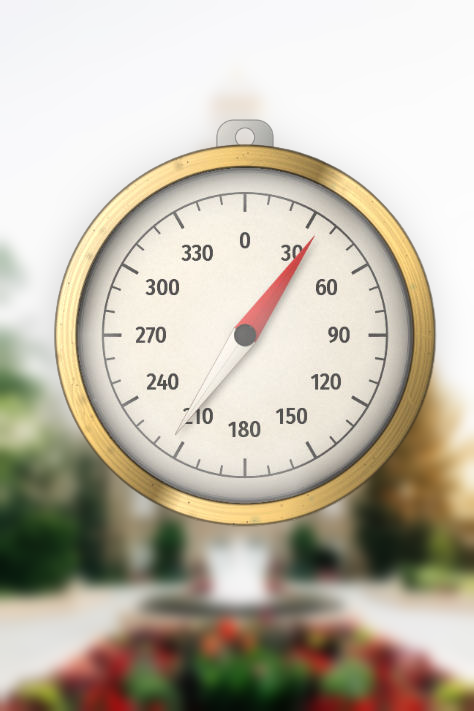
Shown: 35; °
